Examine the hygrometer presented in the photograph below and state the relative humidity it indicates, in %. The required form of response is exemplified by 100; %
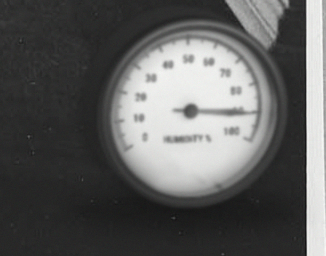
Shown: 90; %
